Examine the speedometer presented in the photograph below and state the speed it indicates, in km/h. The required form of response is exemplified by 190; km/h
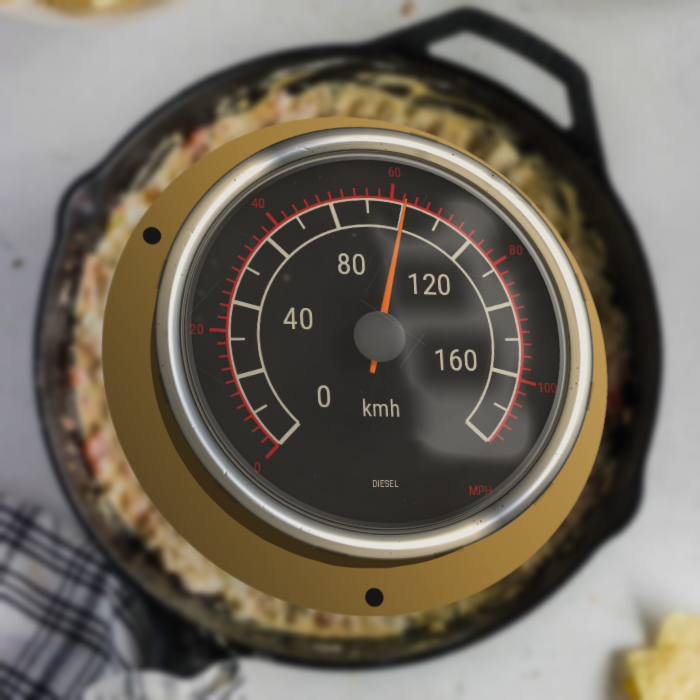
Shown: 100; km/h
